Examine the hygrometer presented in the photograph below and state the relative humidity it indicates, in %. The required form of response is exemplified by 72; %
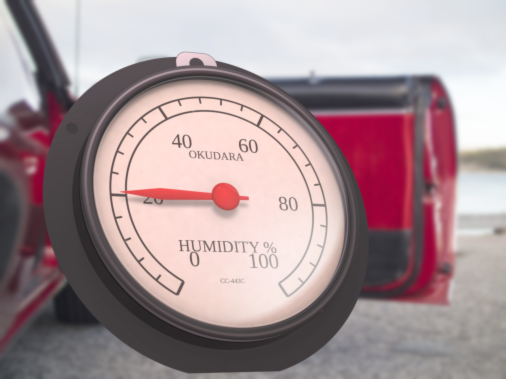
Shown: 20; %
